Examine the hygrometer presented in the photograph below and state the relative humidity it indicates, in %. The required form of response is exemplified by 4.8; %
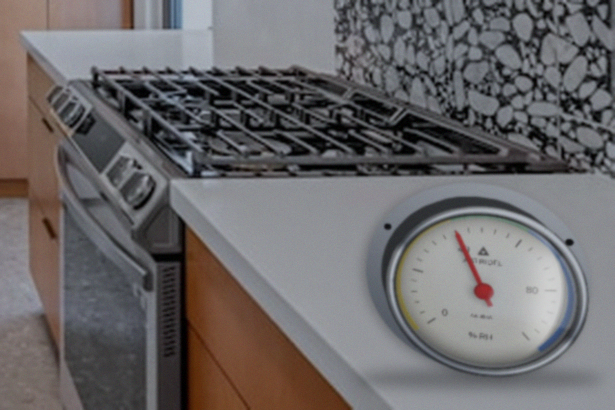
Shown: 40; %
